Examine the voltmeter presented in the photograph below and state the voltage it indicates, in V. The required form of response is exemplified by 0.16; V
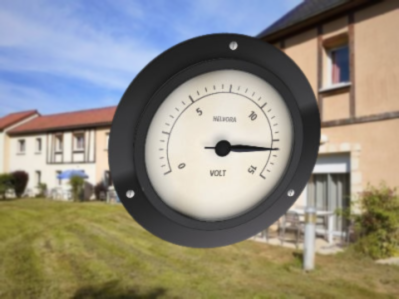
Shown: 13; V
